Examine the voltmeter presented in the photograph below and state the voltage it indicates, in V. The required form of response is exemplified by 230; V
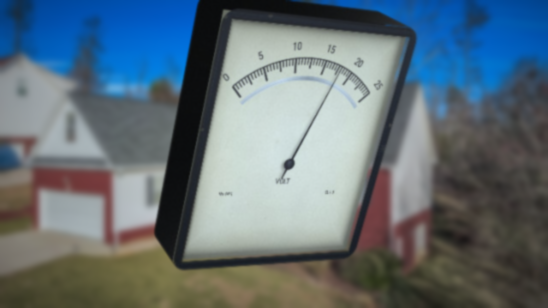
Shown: 17.5; V
